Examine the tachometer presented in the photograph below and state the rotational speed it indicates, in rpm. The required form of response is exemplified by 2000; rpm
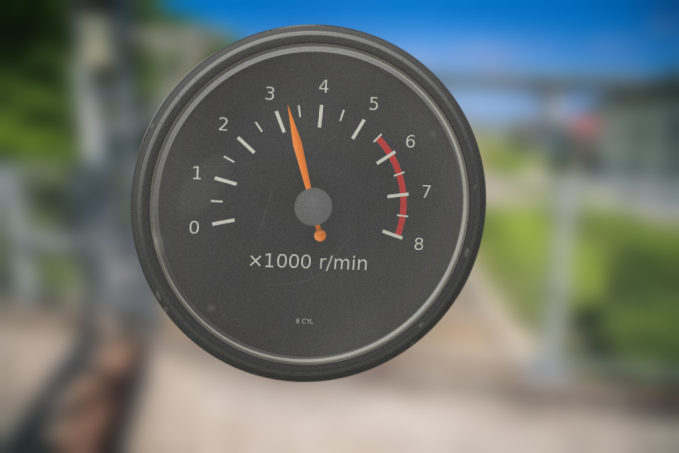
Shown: 3250; rpm
